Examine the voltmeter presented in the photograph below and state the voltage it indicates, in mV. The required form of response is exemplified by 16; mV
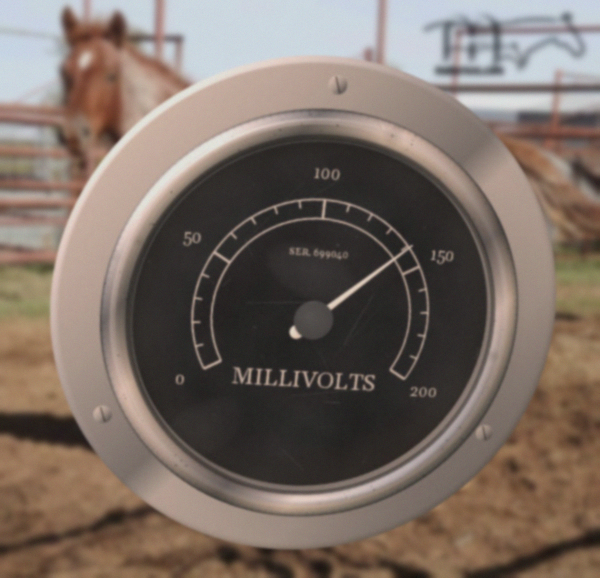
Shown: 140; mV
